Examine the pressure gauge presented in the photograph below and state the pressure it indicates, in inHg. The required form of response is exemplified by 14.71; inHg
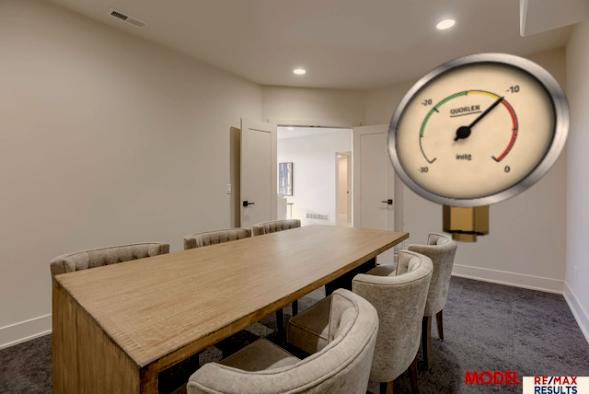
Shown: -10; inHg
